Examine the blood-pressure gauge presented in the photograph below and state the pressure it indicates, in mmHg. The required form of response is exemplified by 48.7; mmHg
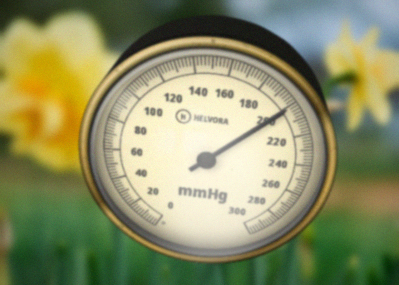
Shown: 200; mmHg
